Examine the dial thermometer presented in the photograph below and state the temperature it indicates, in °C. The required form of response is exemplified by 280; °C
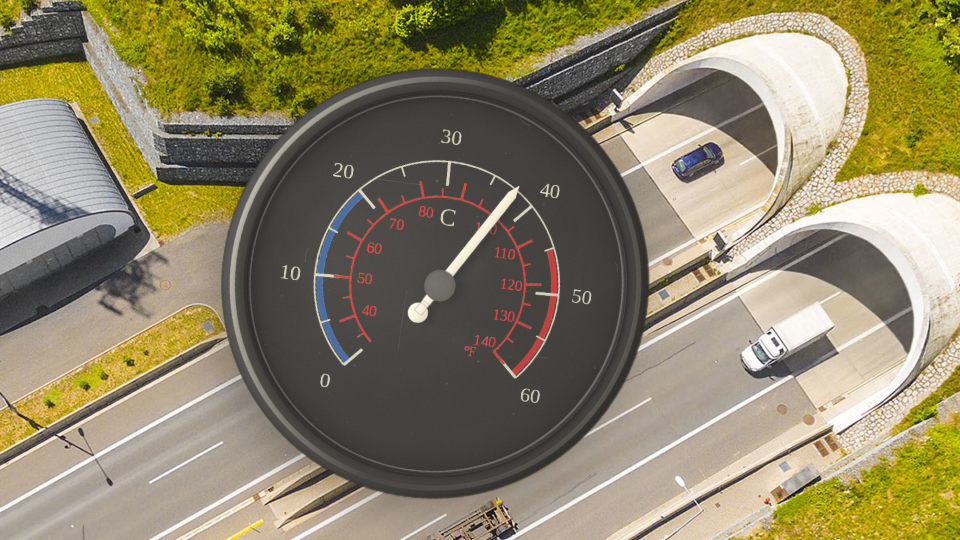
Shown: 37.5; °C
